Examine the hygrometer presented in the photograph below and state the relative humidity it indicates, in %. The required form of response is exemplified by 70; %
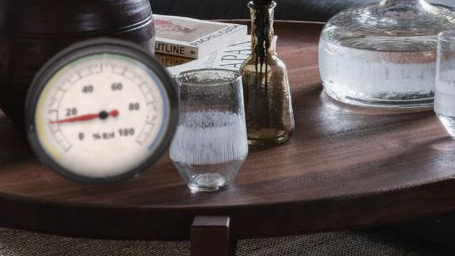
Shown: 15; %
